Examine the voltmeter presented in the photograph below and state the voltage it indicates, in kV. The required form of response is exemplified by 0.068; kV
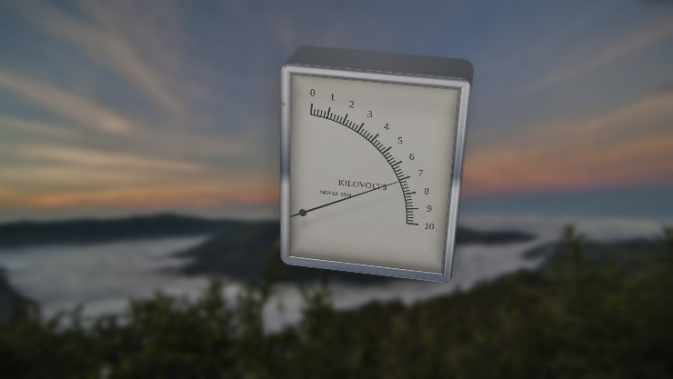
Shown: 7; kV
